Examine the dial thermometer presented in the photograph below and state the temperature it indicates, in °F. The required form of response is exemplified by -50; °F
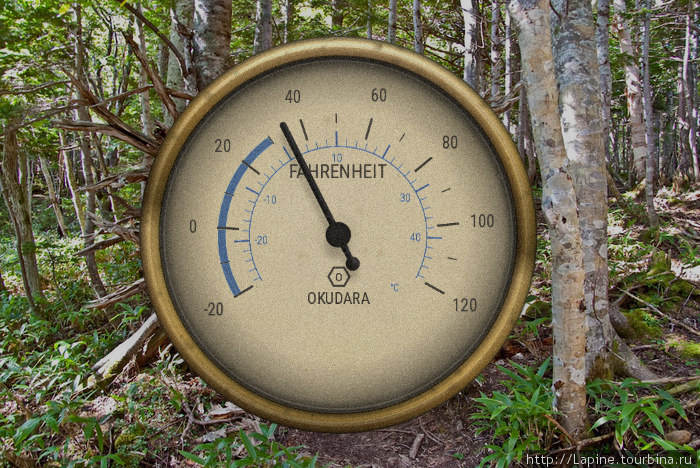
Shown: 35; °F
